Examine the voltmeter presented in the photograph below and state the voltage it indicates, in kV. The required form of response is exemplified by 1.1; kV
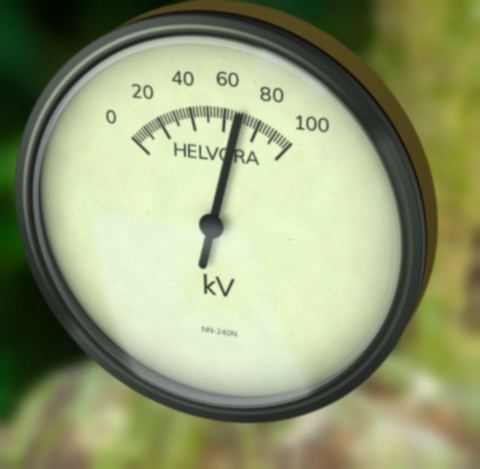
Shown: 70; kV
